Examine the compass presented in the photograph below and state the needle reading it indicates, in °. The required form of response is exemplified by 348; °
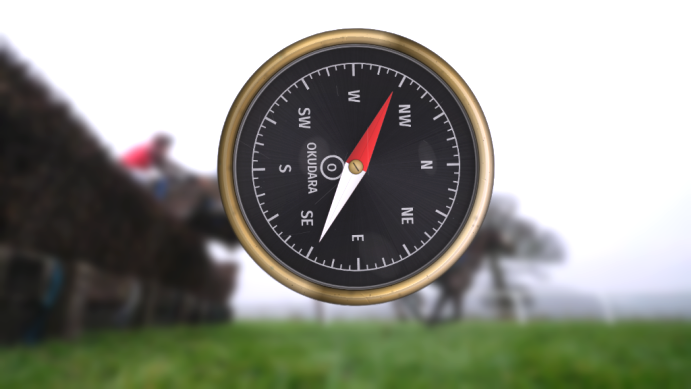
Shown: 297.5; °
